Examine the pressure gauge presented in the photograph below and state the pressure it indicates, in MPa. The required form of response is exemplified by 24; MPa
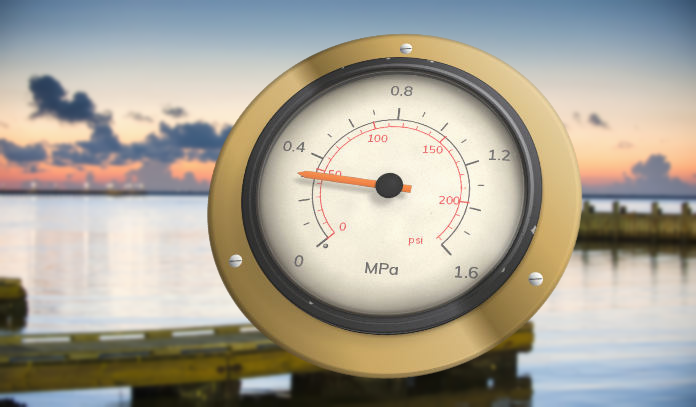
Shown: 0.3; MPa
